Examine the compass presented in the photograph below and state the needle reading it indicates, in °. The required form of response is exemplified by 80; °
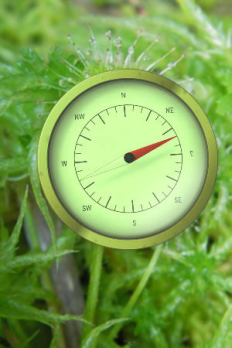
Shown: 70; °
